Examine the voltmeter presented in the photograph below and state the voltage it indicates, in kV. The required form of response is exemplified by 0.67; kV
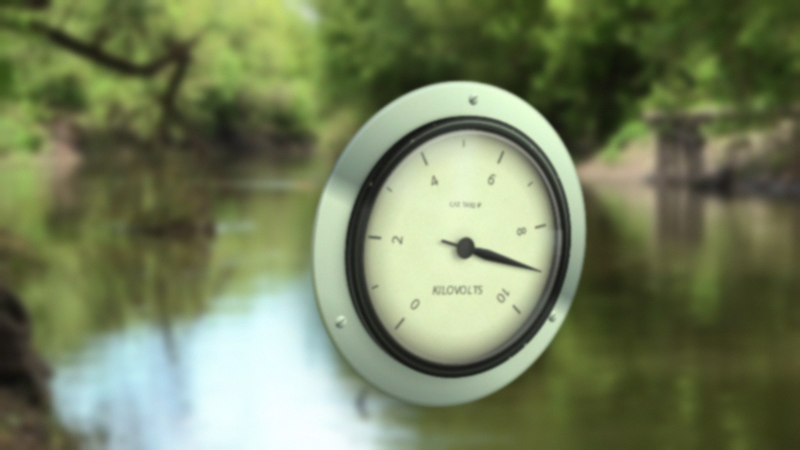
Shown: 9; kV
